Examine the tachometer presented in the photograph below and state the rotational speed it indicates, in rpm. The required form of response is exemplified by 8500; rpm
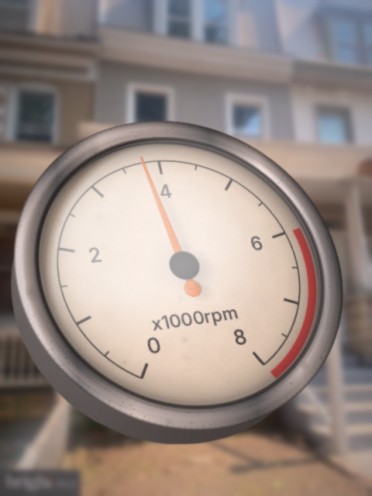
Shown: 3750; rpm
